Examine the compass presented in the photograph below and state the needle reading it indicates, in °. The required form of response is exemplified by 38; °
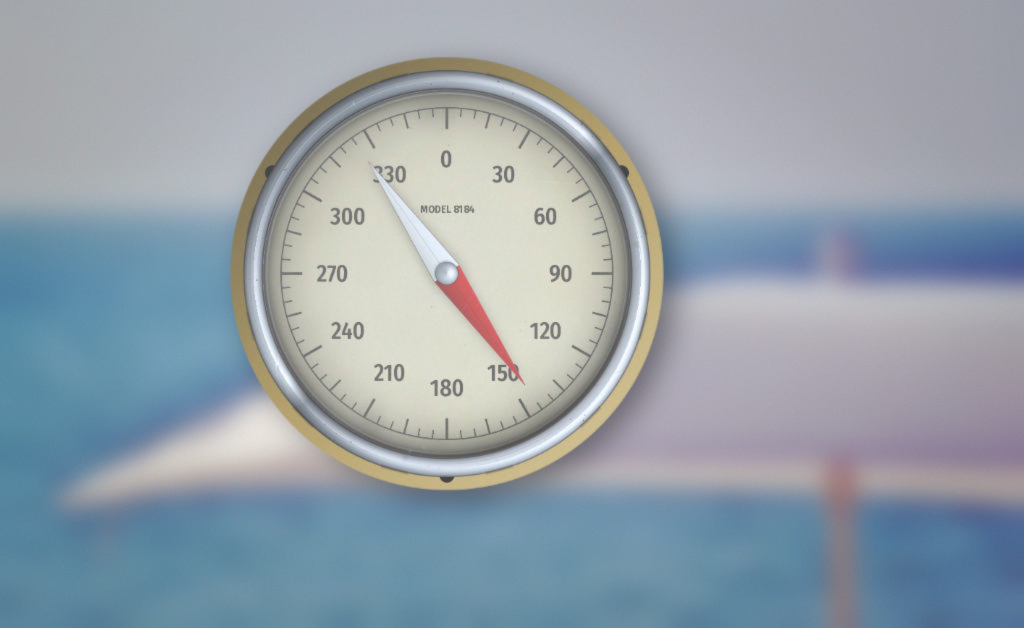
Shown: 145; °
